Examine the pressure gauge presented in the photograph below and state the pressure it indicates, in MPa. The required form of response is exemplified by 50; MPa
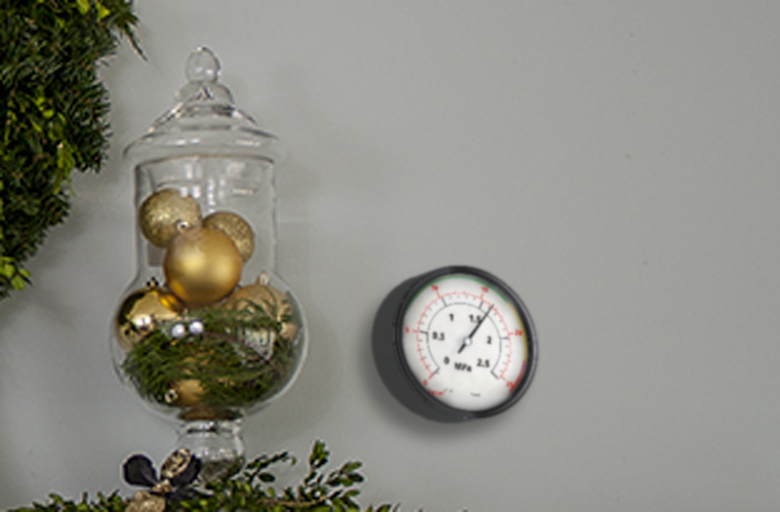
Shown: 1.6; MPa
